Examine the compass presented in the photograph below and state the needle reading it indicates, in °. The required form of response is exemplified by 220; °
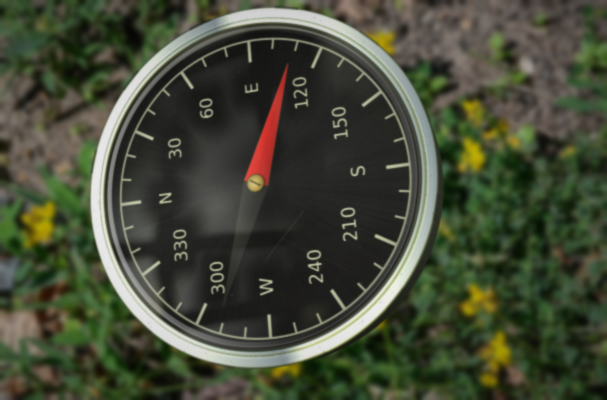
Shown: 110; °
